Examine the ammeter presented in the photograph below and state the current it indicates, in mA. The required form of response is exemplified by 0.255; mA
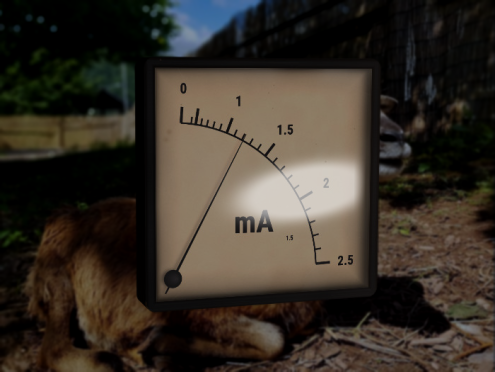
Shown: 1.2; mA
